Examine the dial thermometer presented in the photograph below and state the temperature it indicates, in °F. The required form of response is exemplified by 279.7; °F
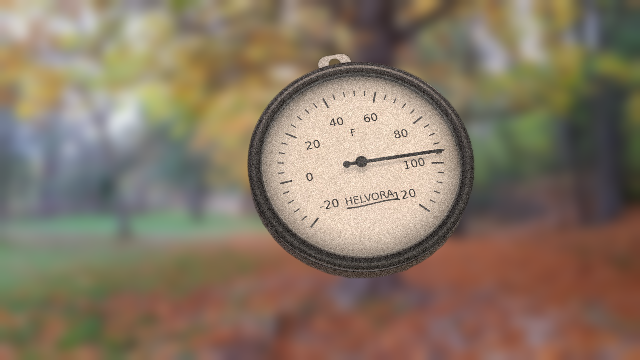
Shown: 96; °F
